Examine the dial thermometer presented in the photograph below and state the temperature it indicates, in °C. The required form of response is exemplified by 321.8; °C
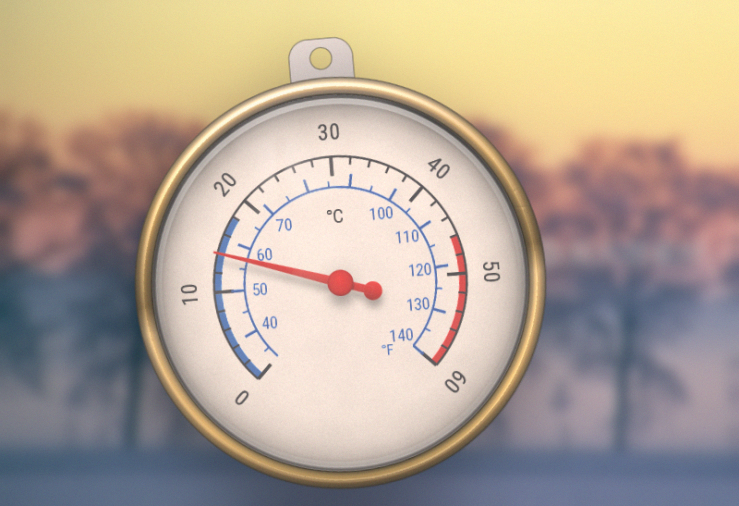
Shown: 14; °C
